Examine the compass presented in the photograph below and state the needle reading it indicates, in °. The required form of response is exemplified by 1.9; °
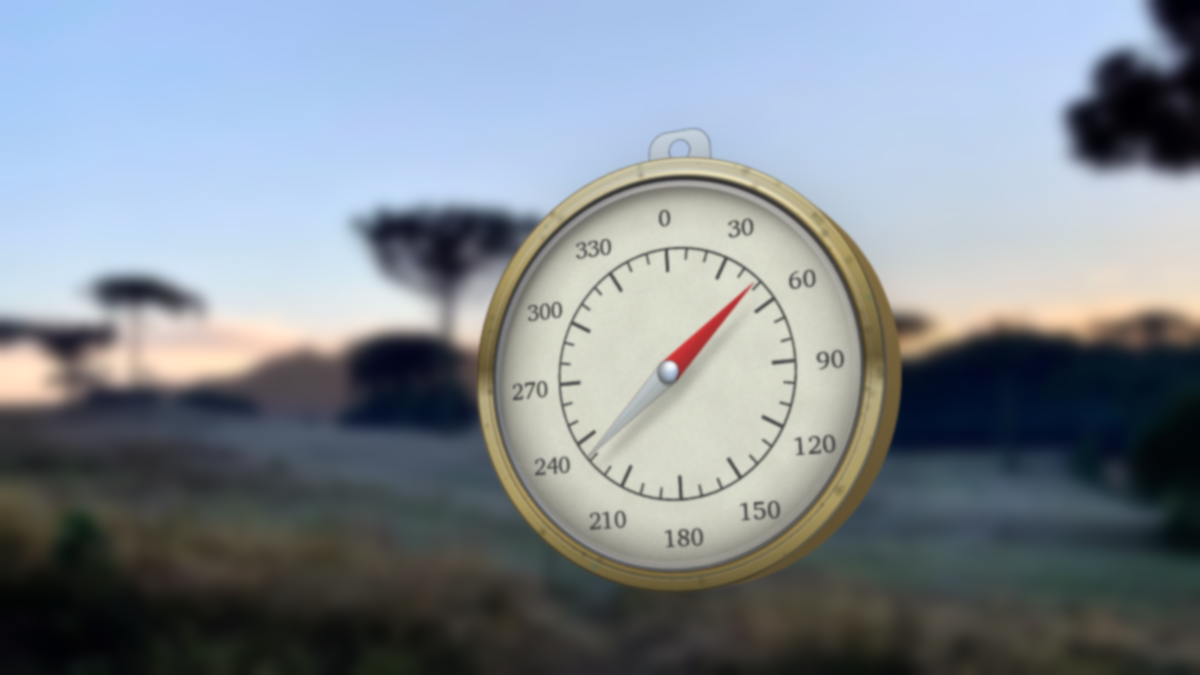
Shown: 50; °
